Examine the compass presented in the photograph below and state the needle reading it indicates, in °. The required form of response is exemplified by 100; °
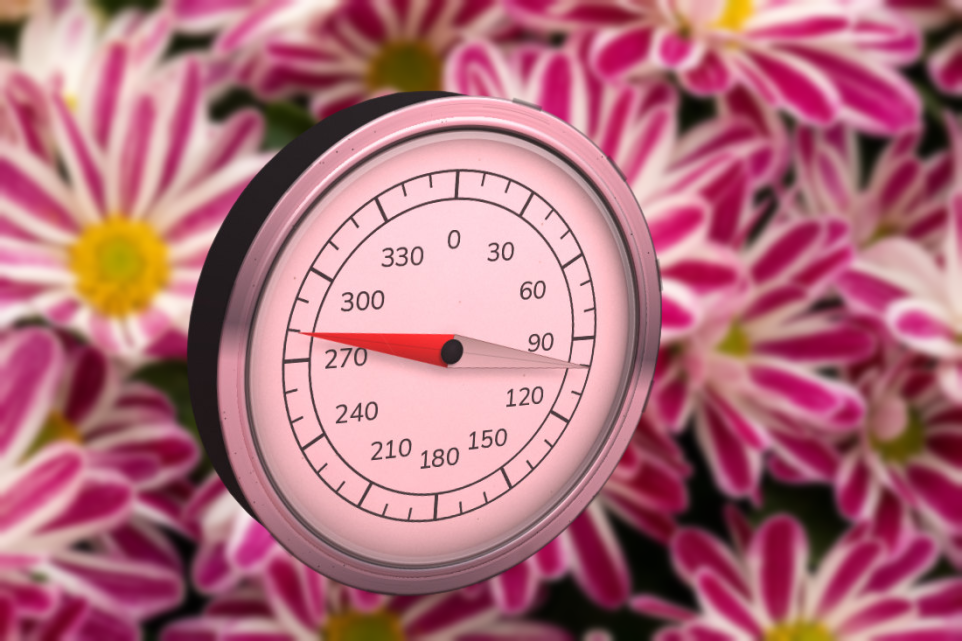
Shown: 280; °
